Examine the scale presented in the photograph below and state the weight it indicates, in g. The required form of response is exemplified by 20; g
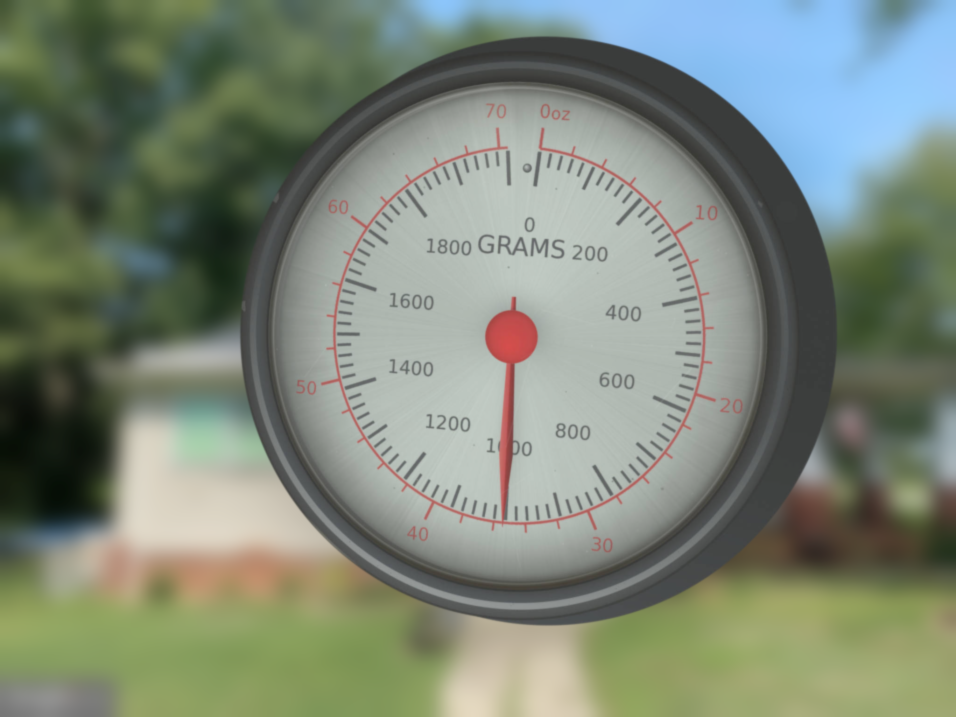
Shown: 1000; g
